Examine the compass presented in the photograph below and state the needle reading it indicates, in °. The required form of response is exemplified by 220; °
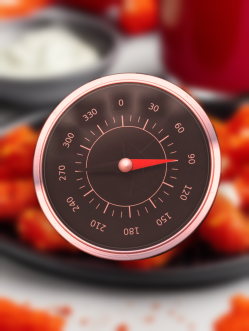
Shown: 90; °
